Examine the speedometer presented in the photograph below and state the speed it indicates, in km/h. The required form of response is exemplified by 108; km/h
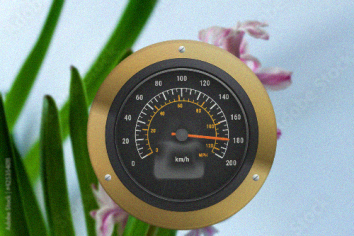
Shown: 180; km/h
